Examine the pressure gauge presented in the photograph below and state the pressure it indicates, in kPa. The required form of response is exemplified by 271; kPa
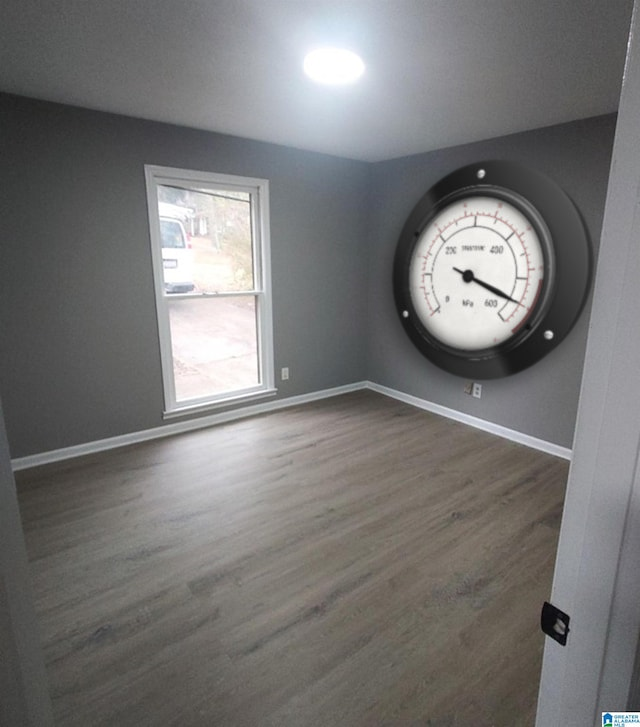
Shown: 550; kPa
